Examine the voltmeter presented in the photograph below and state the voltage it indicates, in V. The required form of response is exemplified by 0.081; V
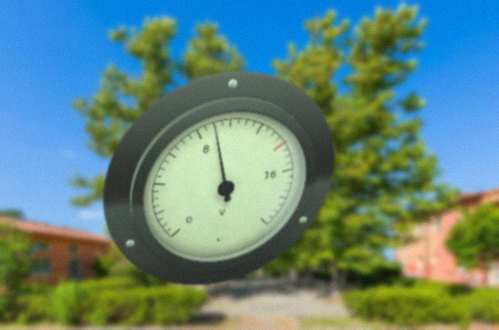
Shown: 9; V
